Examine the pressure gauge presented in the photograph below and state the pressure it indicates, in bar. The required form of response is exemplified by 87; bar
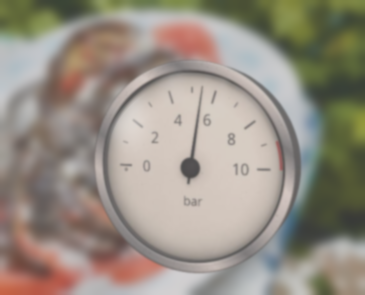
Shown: 5.5; bar
